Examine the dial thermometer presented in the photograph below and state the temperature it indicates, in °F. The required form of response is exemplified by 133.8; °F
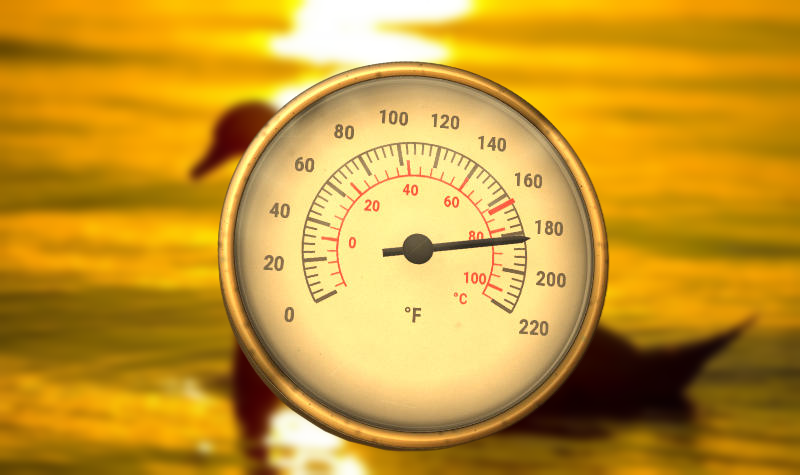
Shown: 184; °F
